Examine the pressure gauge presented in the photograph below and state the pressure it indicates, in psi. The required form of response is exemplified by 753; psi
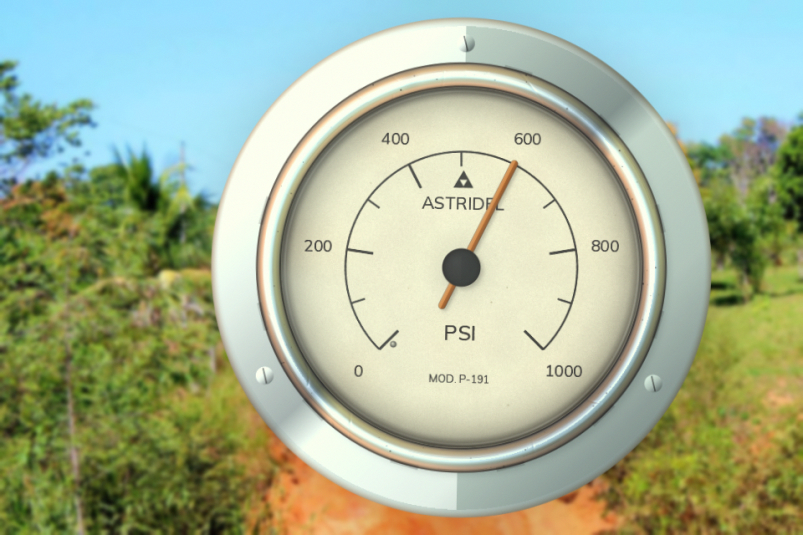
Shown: 600; psi
